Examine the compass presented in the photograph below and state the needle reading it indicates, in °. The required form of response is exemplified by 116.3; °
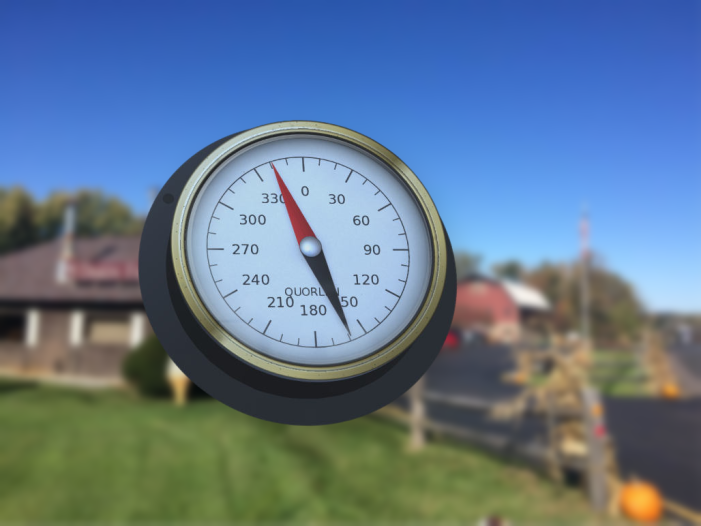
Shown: 340; °
